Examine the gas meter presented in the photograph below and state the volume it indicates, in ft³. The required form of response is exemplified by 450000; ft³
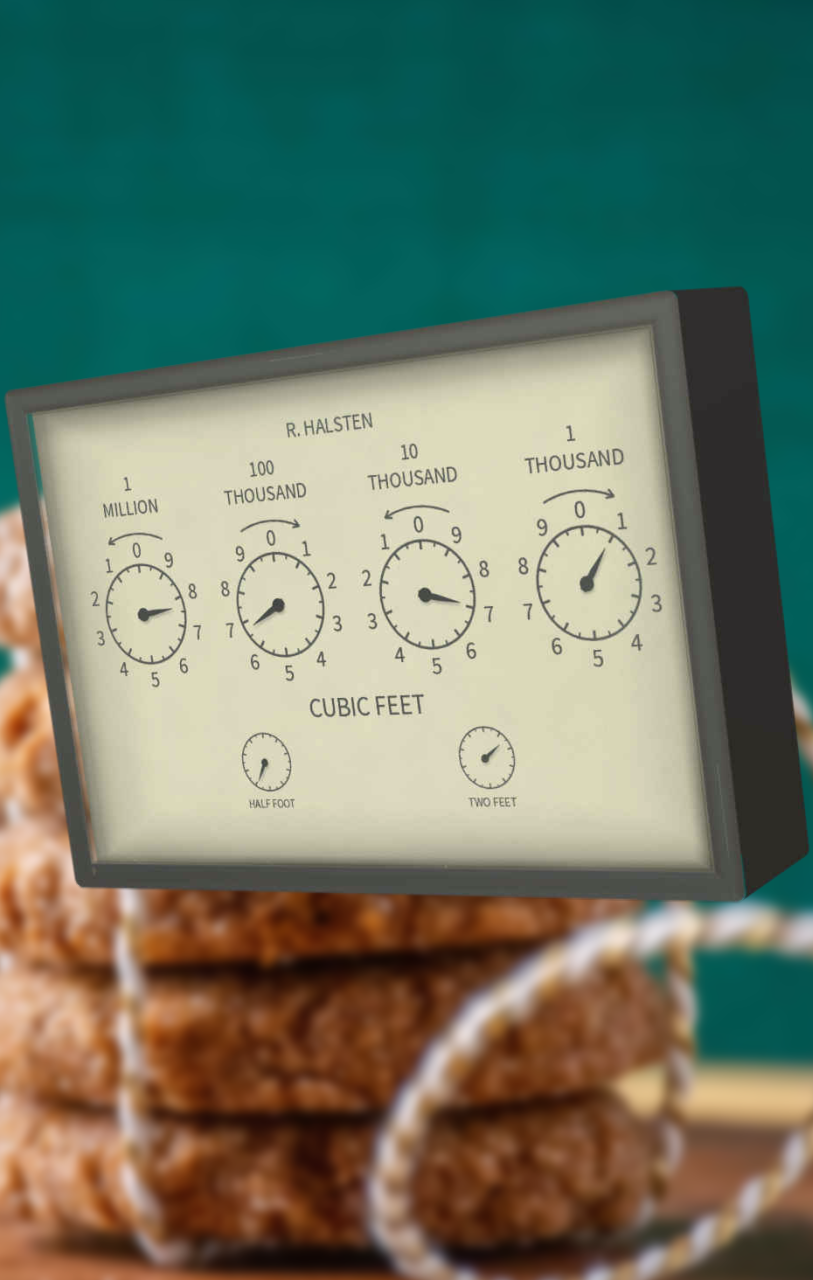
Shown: 767100; ft³
